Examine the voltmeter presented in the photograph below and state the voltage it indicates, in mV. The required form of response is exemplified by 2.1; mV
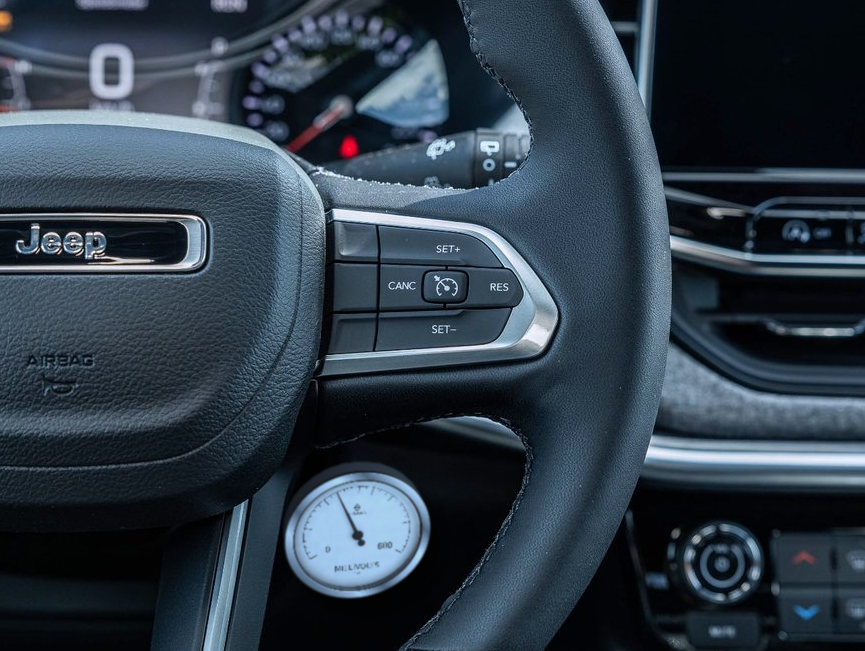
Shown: 240; mV
